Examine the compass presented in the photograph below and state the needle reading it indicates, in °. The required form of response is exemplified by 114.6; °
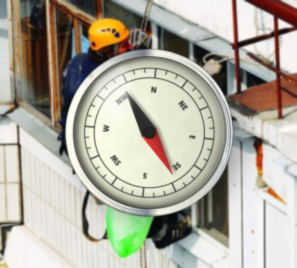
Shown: 145; °
